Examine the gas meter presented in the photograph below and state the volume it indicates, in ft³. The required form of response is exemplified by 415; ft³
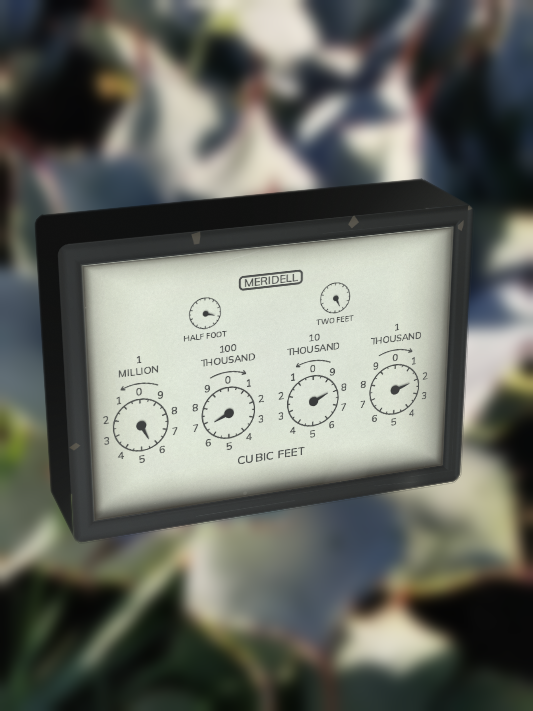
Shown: 568200; ft³
